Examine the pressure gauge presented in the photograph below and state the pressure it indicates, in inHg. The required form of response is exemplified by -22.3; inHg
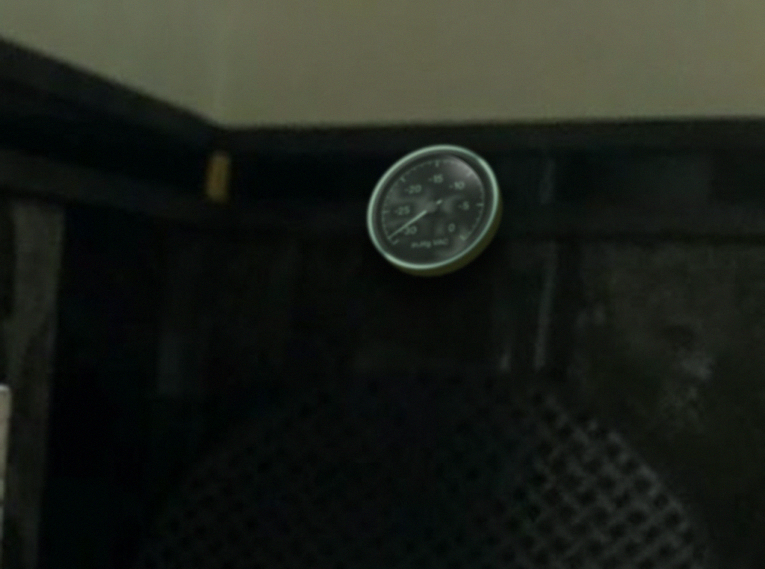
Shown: -29; inHg
